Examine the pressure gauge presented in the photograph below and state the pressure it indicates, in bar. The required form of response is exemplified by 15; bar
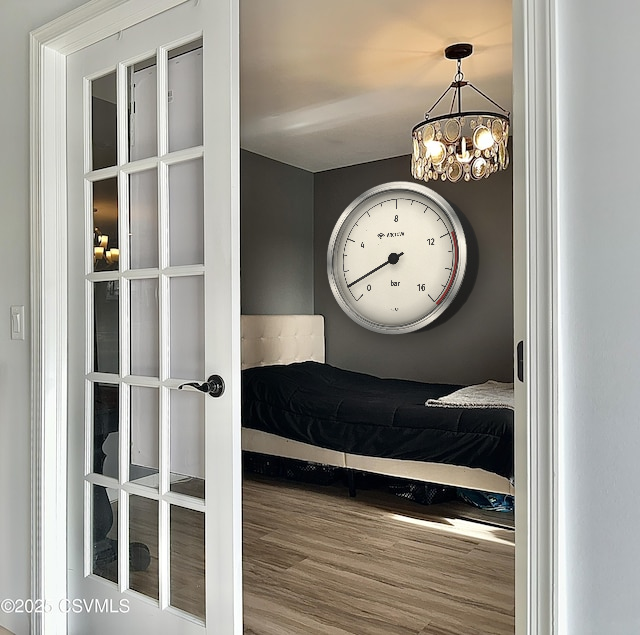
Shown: 1; bar
